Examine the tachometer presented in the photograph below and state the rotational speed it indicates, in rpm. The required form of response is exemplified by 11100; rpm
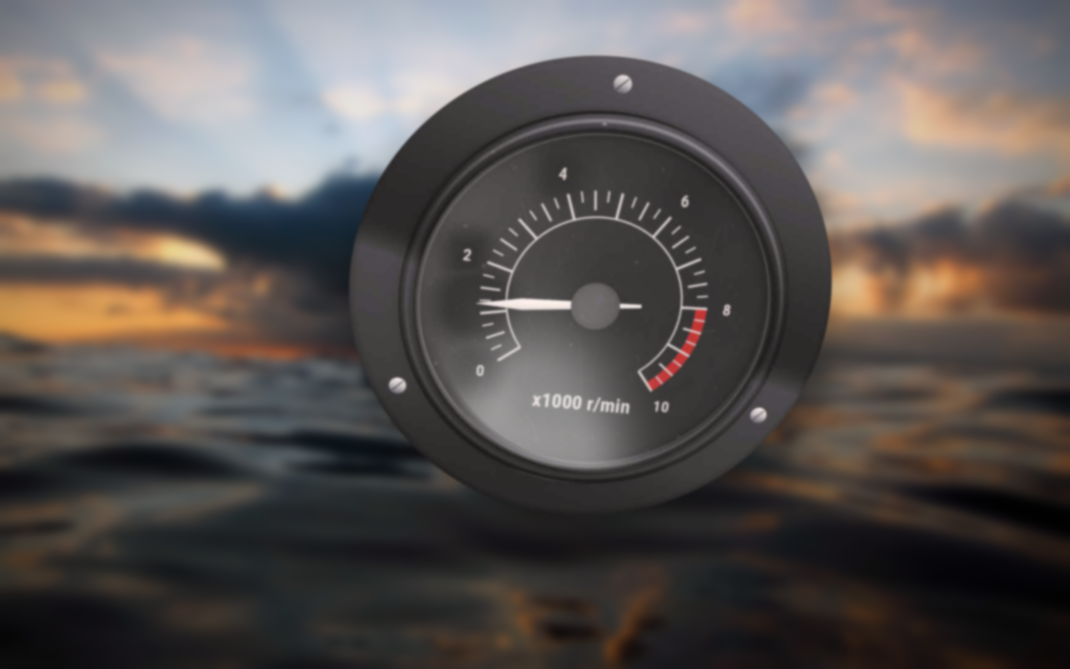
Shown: 1250; rpm
